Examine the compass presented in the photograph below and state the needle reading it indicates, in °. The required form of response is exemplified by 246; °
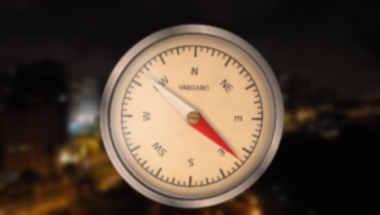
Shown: 130; °
